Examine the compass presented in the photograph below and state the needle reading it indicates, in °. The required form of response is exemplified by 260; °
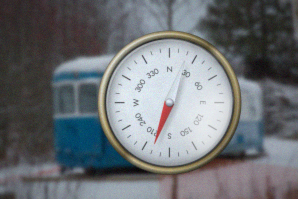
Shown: 200; °
